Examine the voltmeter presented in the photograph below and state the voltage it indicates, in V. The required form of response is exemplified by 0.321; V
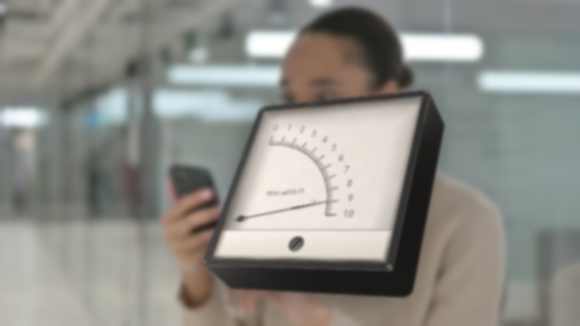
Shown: 9; V
